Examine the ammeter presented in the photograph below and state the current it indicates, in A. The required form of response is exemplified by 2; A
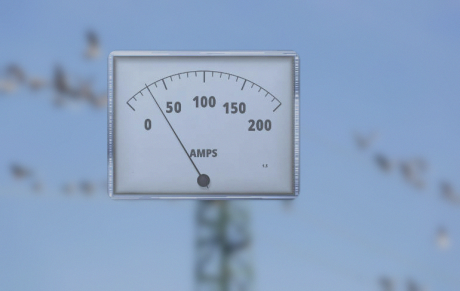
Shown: 30; A
